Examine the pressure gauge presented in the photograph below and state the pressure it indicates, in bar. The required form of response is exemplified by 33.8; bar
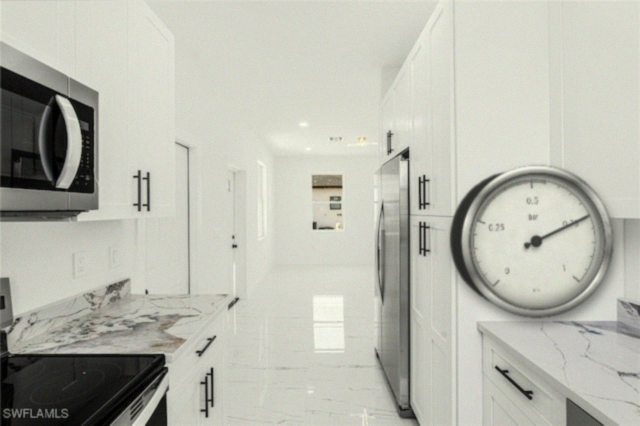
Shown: 0.75; bar
